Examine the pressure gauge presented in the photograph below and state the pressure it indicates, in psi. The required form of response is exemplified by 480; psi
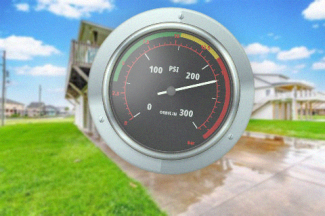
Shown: 225; psi
